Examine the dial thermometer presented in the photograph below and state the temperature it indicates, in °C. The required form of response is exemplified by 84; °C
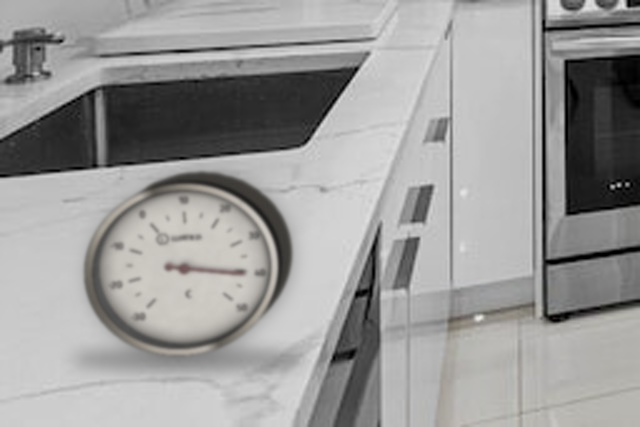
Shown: 40; °C
